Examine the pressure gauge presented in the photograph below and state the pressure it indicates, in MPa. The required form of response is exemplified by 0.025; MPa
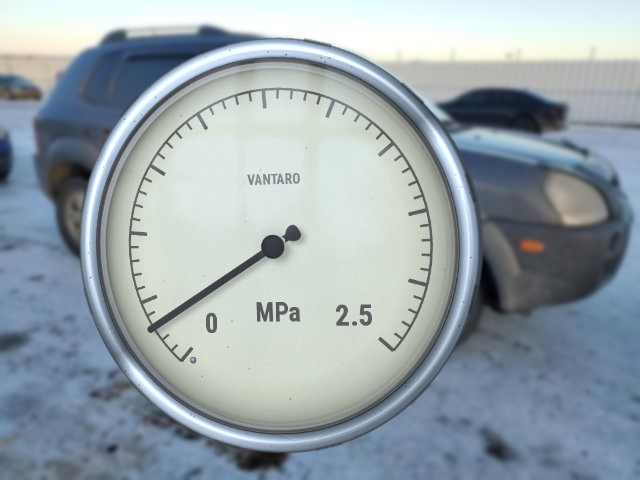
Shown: 0.15; MPa
